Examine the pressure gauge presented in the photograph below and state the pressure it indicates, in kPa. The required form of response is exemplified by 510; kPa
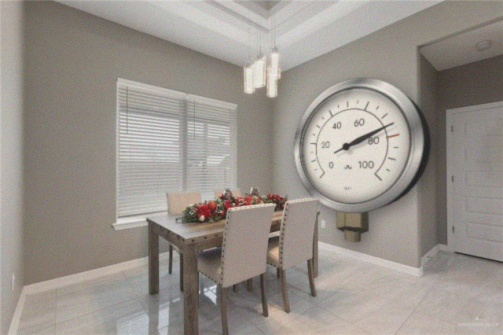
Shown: 75; kPa
